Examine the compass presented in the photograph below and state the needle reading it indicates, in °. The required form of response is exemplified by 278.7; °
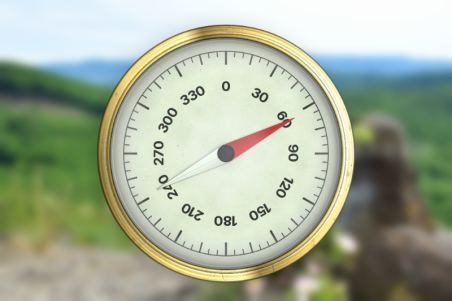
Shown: 62.5; °
